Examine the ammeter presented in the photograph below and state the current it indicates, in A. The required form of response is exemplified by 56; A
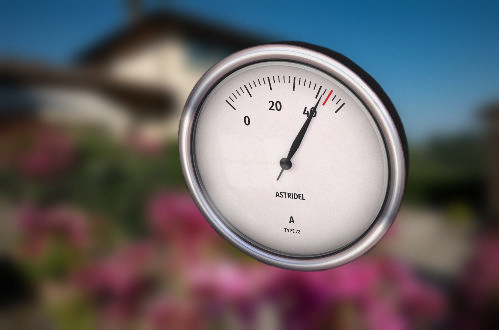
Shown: 42; A
